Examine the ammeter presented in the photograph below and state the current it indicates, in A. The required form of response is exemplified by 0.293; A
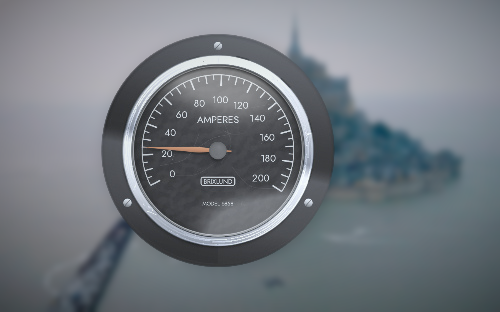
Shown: 25; A
